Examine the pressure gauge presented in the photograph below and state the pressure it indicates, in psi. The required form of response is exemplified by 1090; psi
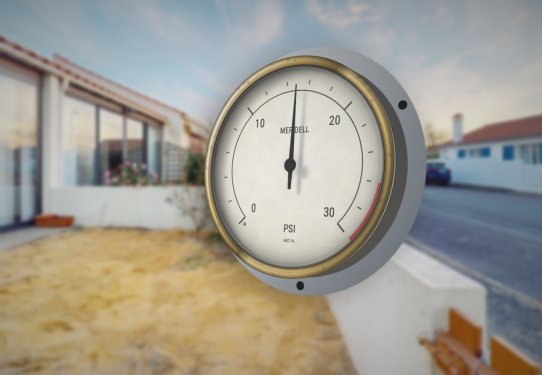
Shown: 15; psi
